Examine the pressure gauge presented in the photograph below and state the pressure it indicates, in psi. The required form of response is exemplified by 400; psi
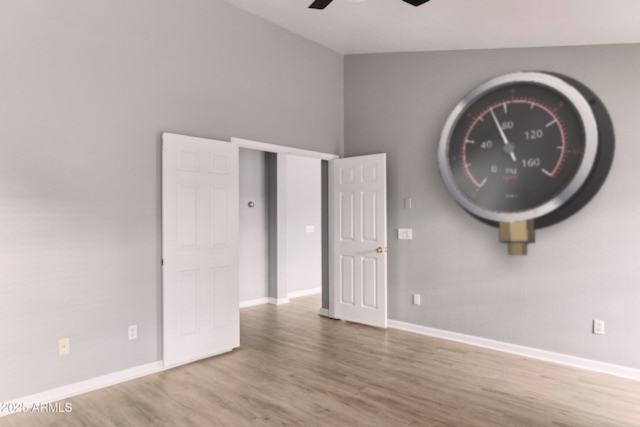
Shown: 70; psi
